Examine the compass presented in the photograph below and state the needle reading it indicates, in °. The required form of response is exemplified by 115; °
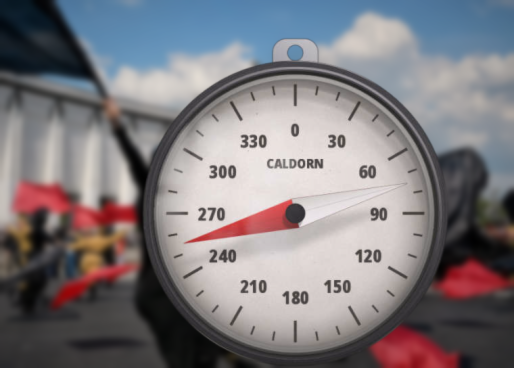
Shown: 255; °
